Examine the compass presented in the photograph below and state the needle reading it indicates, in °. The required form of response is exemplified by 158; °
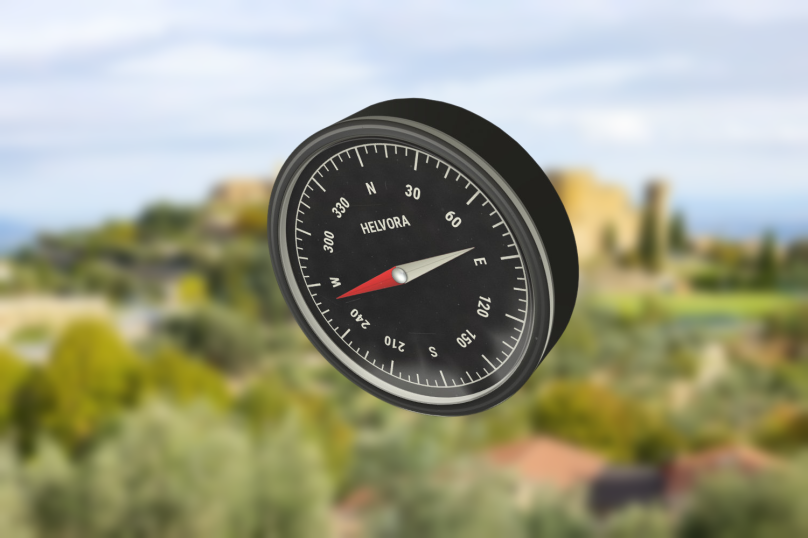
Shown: 260; °
